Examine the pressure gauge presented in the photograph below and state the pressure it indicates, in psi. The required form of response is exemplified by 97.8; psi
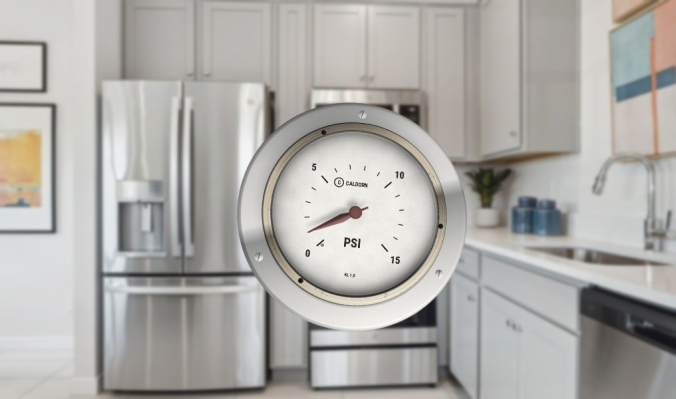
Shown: 1; psi
